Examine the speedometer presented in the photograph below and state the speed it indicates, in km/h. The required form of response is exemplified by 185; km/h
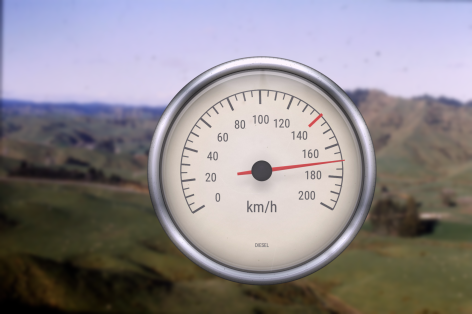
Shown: 170; km/h
